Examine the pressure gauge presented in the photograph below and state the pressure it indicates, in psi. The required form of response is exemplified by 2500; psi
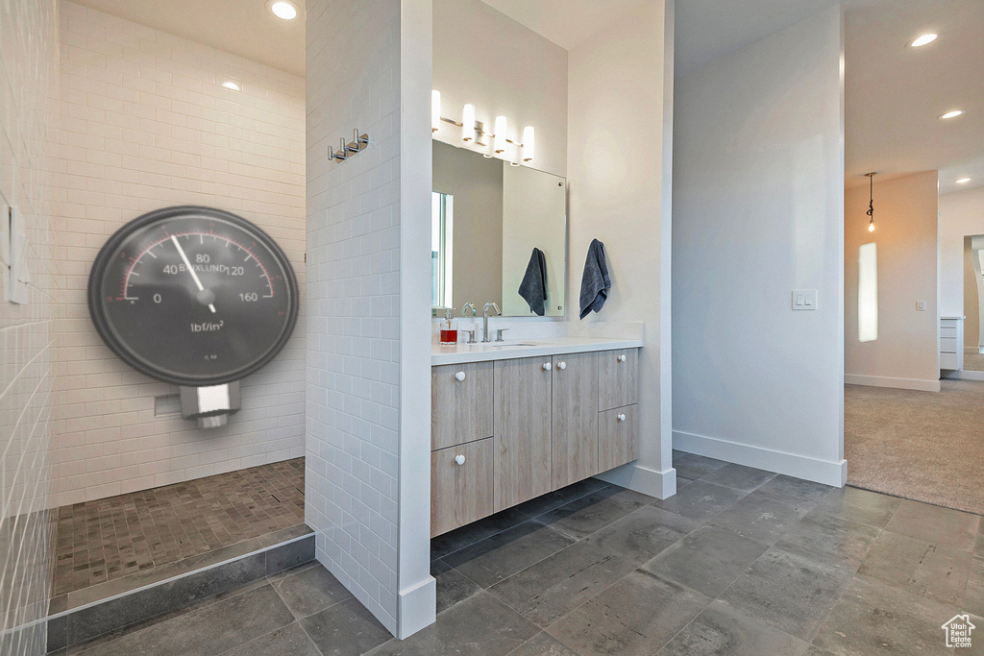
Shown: 60; psi
